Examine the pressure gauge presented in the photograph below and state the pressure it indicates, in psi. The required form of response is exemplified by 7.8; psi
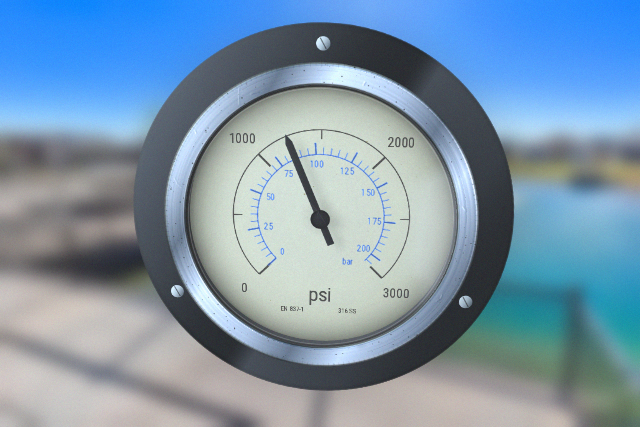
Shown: 1250; psi
